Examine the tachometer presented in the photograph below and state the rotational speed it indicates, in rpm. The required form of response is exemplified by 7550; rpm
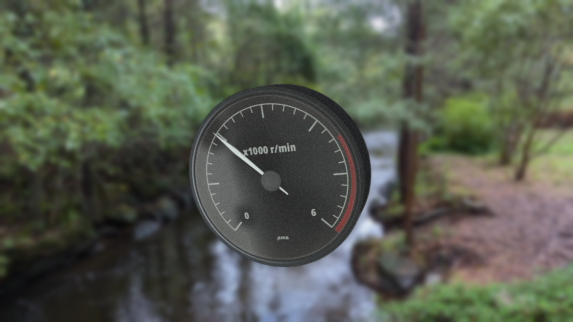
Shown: 2000; rpm
